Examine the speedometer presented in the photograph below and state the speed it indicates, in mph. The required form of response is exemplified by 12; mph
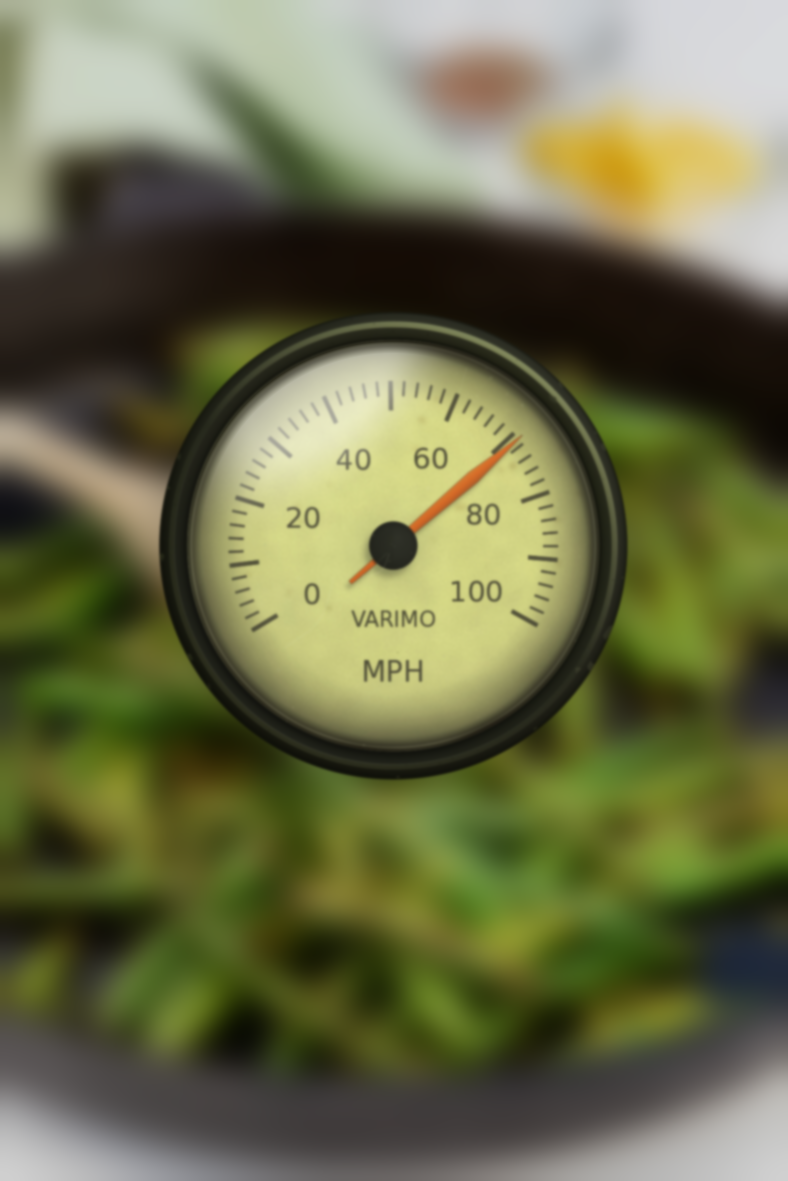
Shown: 71; mph
